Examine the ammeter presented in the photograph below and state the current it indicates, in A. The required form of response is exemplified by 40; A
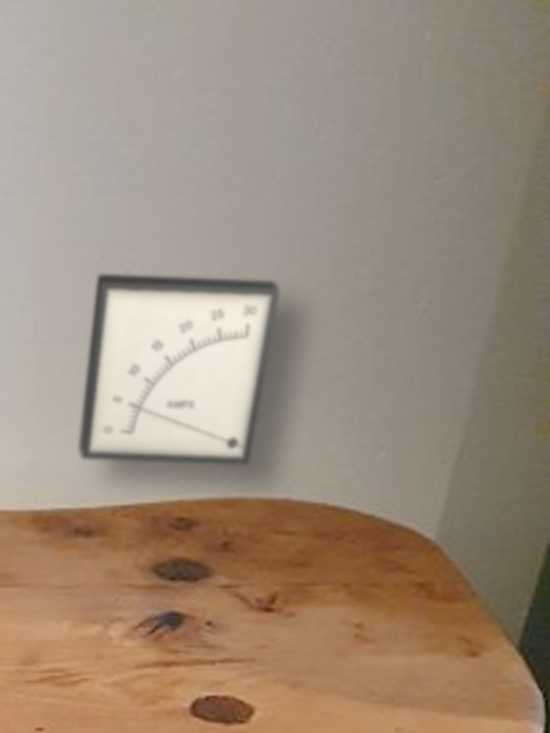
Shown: 5; A
